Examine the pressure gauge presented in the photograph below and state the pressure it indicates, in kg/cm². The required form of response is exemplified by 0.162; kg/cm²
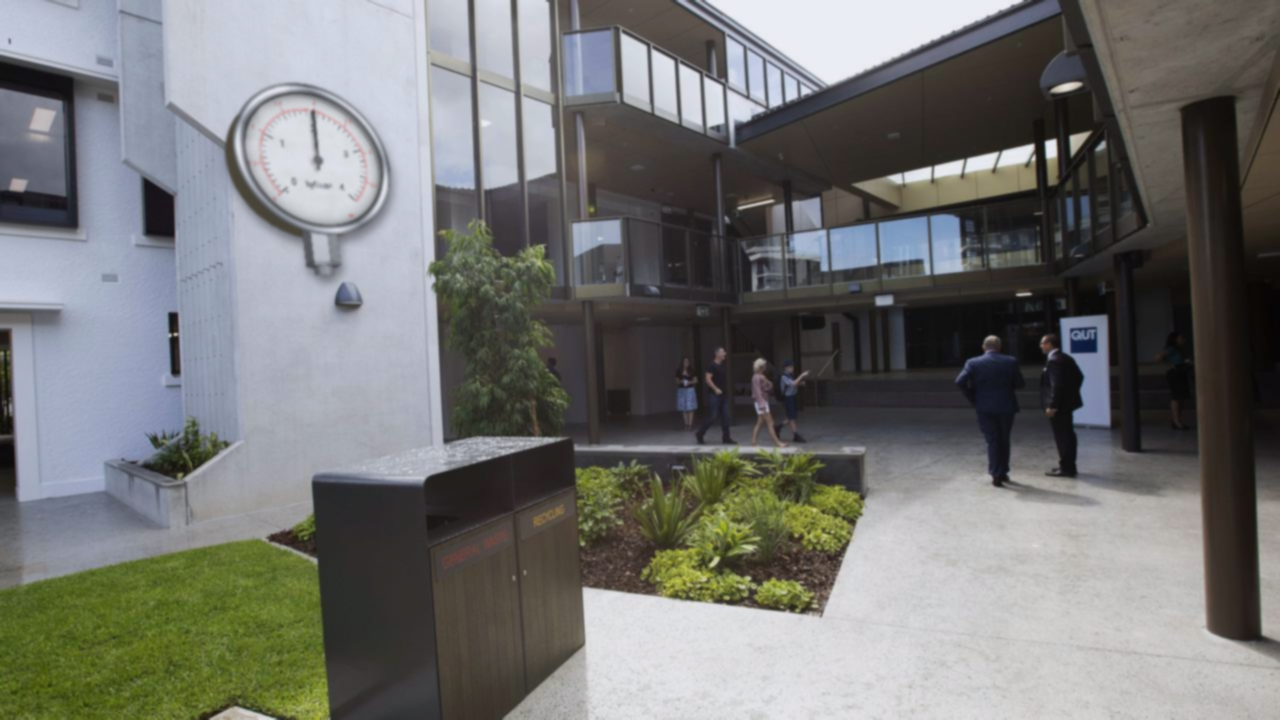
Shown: 2; kg/cm²
